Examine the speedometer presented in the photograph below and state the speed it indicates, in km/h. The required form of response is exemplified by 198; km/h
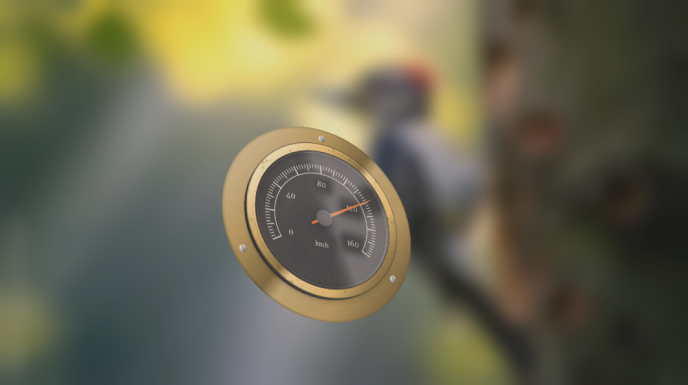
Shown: 120; km/h
